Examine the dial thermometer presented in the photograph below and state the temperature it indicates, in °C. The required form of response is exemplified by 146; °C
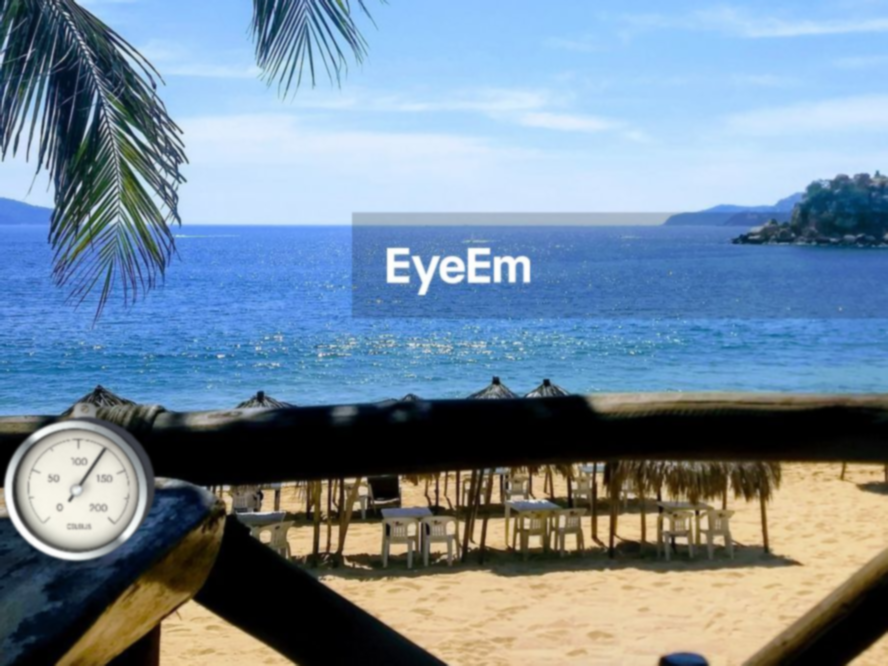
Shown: 125; °C
